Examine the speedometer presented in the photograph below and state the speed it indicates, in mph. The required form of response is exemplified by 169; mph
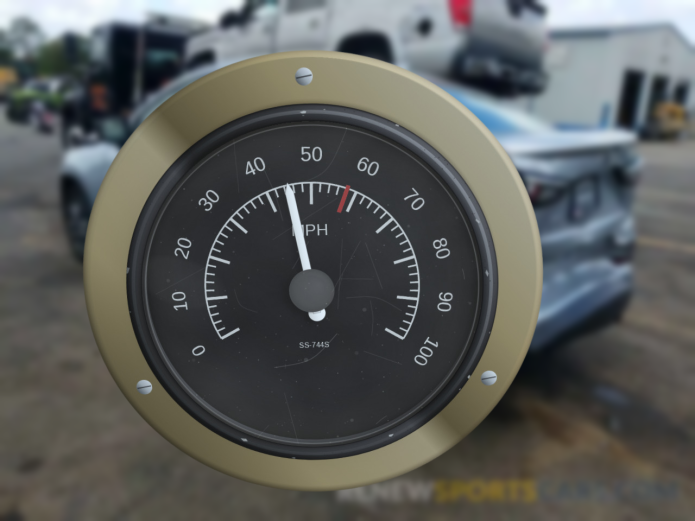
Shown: 45; mph
